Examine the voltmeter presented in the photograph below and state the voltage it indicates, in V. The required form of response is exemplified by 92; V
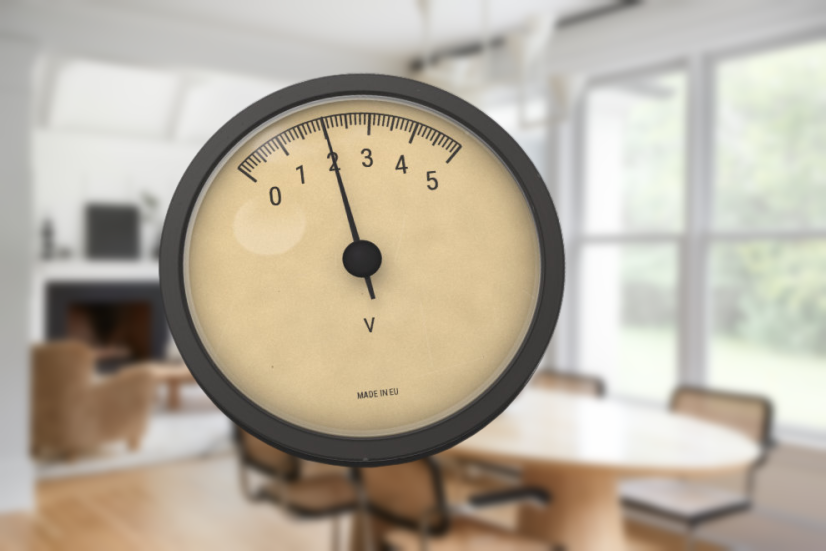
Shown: 2; V
